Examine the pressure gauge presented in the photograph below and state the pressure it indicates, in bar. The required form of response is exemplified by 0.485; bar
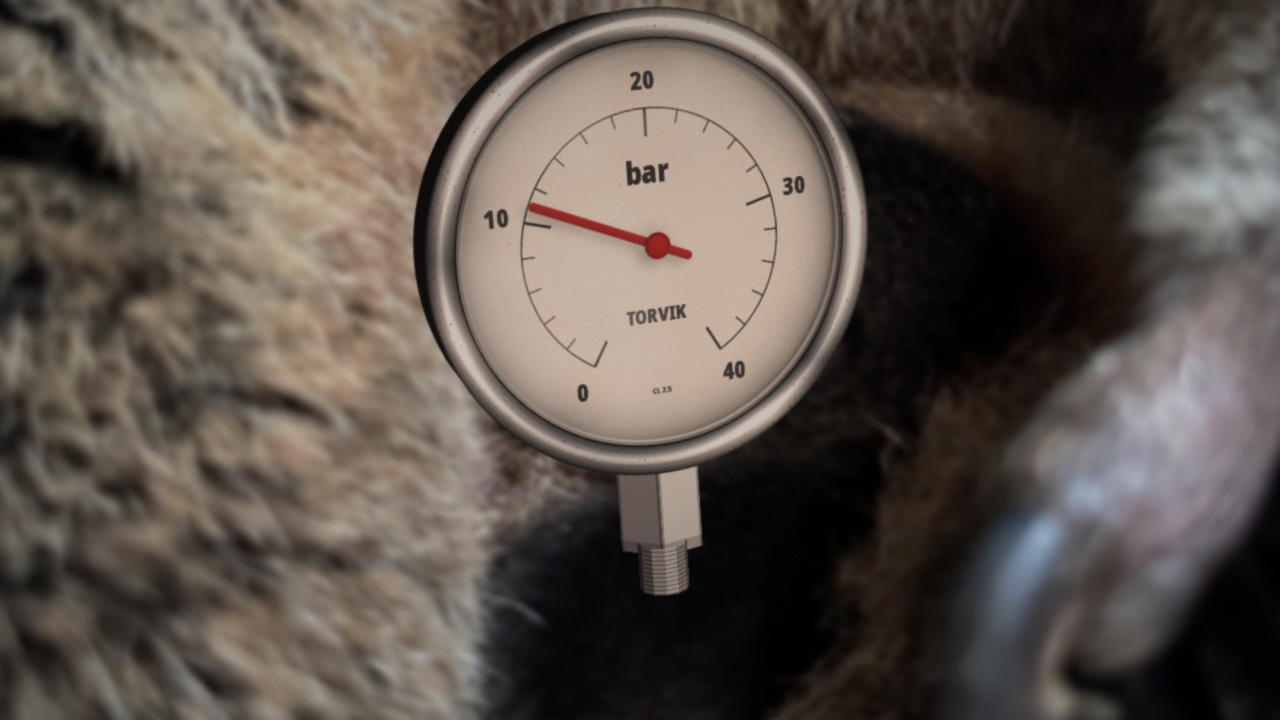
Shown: 11; bar
